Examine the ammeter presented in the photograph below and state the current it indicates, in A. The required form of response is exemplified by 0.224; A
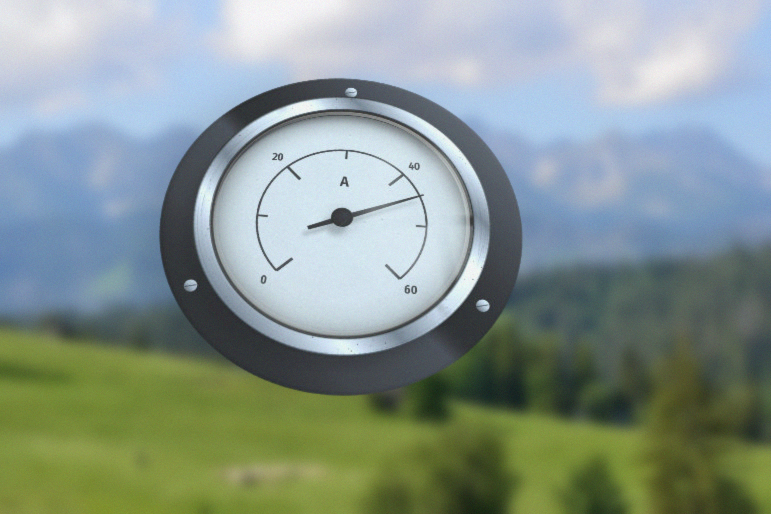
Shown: 45; A
